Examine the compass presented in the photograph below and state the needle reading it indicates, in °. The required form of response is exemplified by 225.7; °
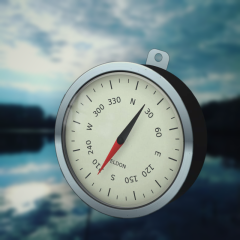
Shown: 200; °
